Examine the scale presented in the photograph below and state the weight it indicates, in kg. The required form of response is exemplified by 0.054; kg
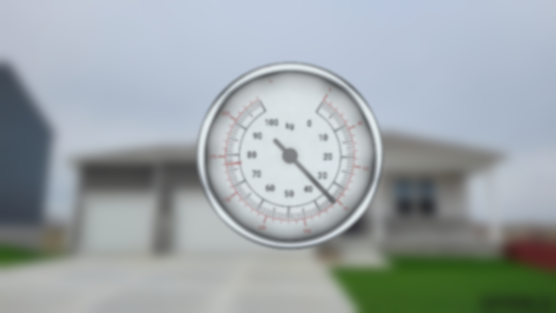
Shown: 35; kg
